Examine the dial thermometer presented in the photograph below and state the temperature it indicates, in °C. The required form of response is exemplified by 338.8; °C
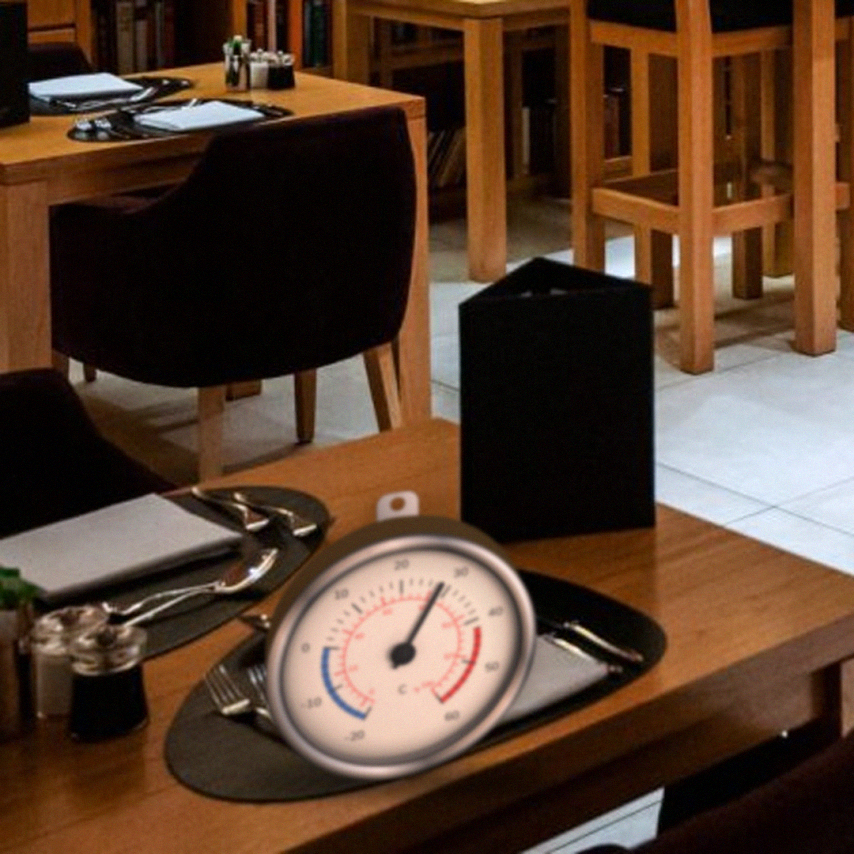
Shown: 28; °C
